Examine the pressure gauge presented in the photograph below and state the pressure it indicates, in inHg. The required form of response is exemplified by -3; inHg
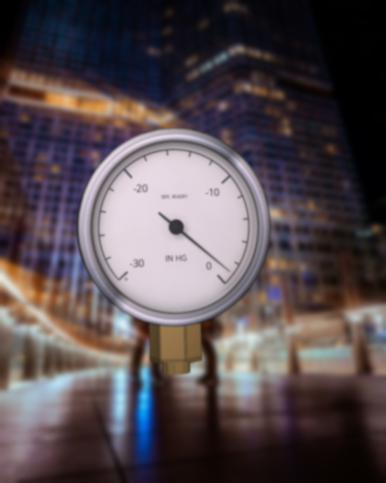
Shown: -1; inHg
